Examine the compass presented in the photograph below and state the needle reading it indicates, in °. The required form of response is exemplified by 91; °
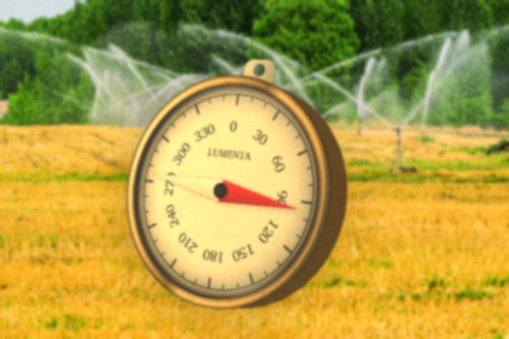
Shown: 95; °
